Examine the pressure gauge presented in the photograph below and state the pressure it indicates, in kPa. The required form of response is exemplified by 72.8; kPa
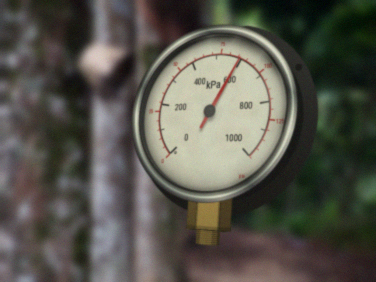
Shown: 600; kPa
